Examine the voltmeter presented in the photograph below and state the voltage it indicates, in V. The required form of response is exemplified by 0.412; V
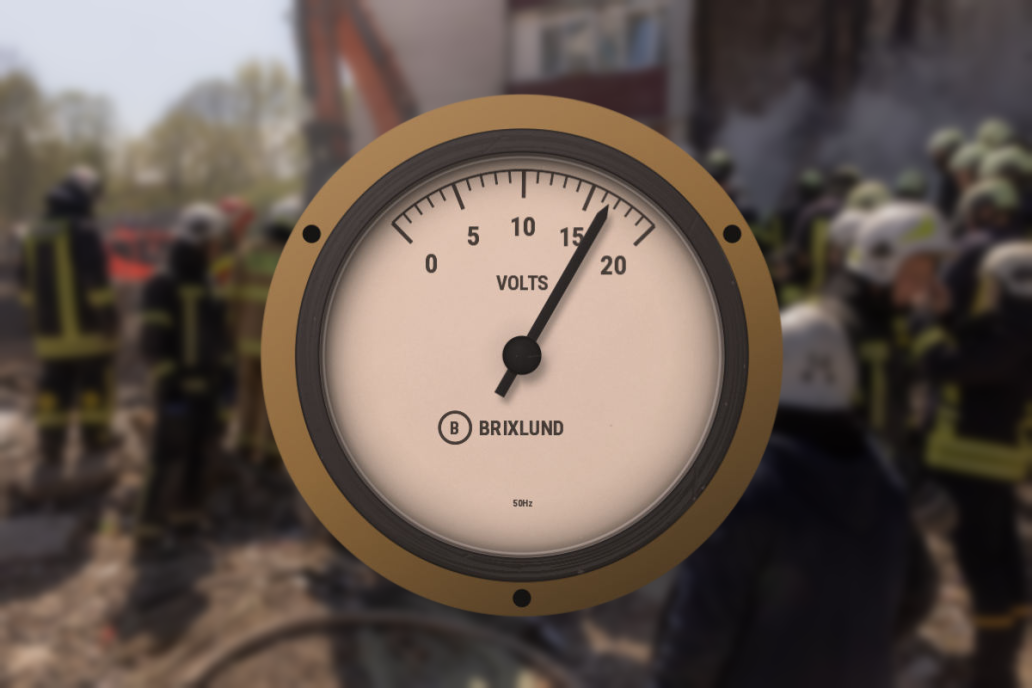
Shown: 16.5; V
